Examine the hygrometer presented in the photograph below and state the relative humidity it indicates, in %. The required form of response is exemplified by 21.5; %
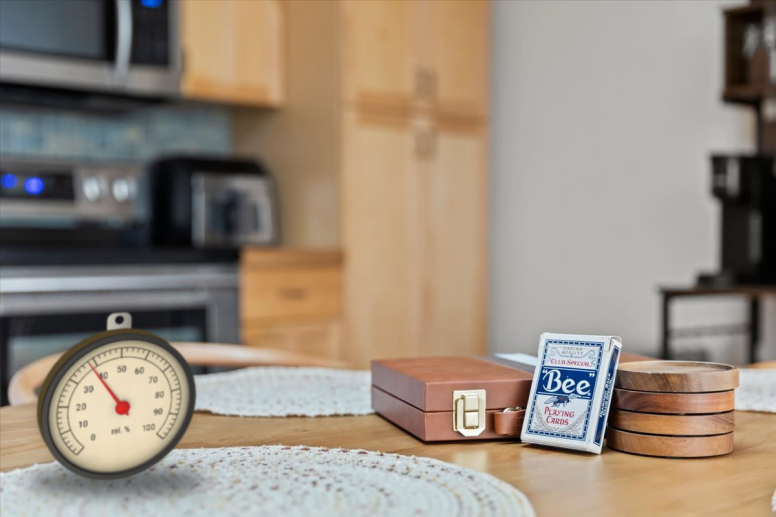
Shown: 38; %
